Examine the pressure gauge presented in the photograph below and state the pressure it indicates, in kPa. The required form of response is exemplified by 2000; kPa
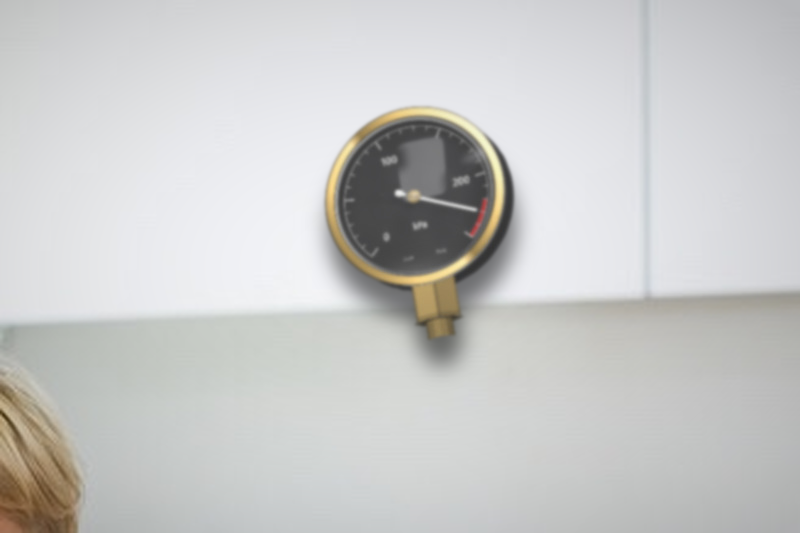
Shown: 230; kPa
